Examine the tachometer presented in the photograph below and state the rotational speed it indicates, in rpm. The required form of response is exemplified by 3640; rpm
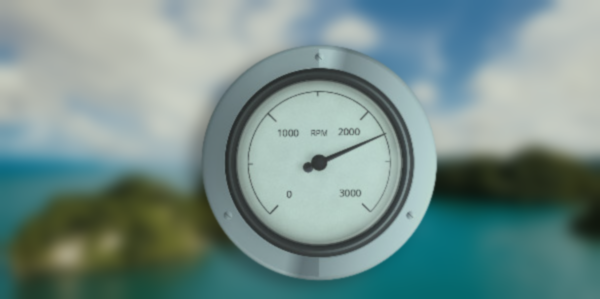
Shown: 2250; rpm
